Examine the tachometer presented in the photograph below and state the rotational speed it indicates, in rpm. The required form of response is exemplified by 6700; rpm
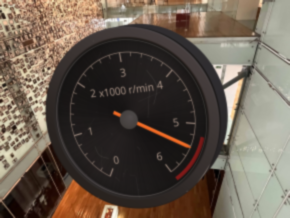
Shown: 5400; rpm
